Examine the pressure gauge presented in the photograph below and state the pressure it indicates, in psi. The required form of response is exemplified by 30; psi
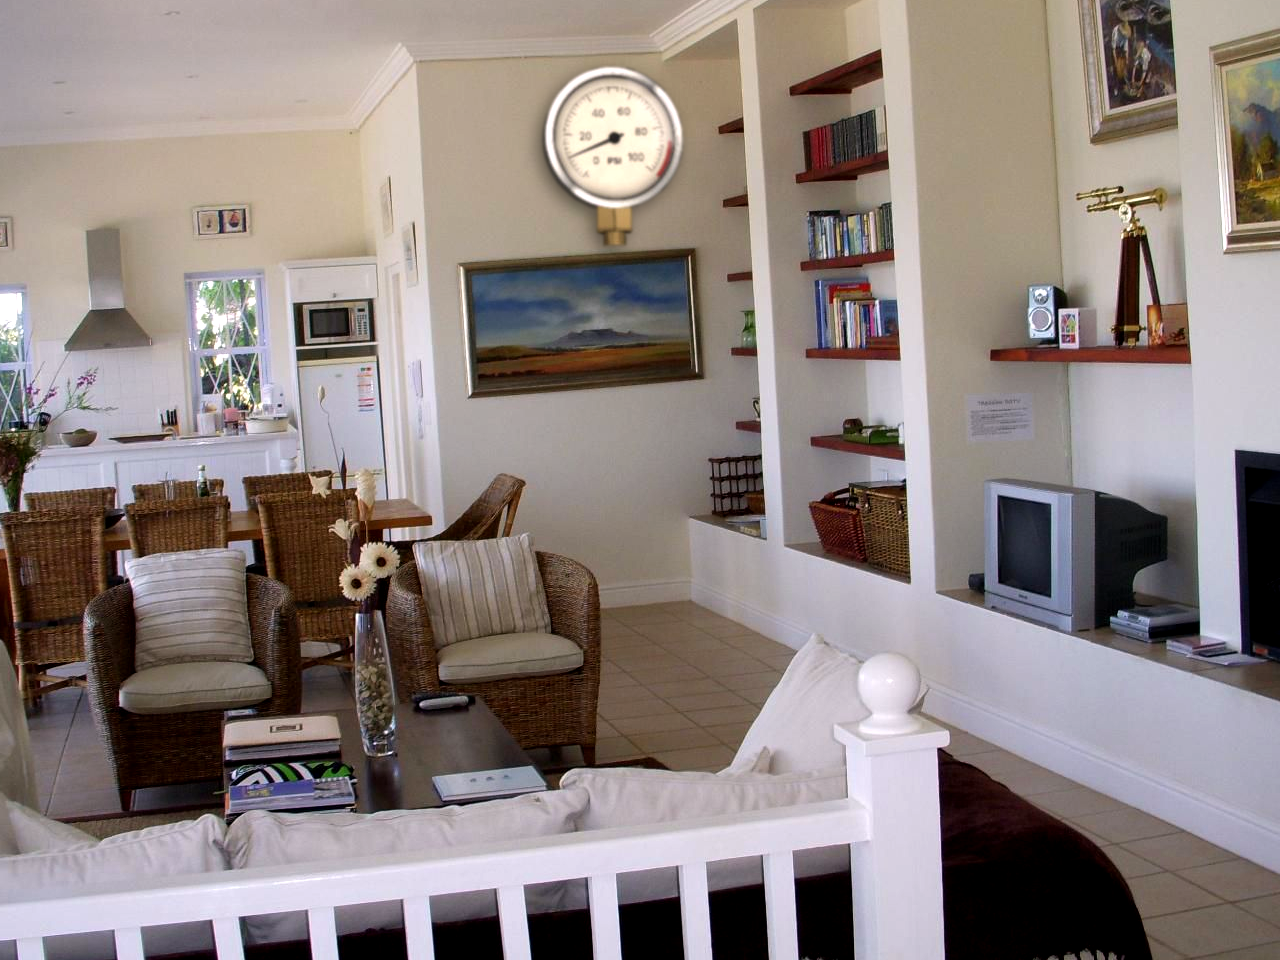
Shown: 10; psi
